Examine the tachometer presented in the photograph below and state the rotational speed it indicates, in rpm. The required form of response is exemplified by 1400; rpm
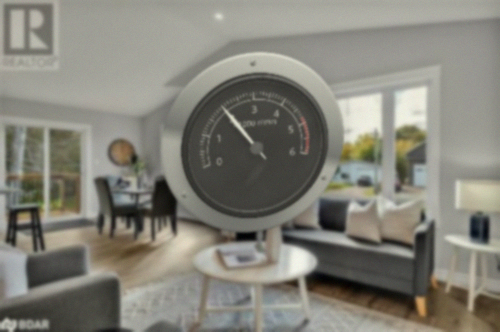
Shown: 2000; rpm
